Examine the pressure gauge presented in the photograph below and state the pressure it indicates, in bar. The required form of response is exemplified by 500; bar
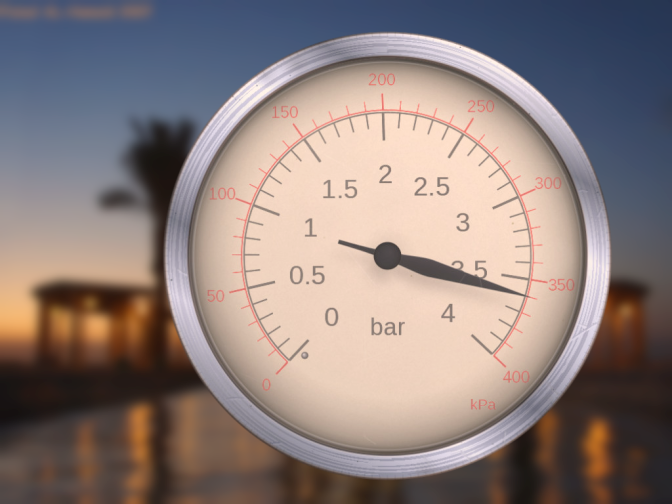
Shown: 3.6; bar
